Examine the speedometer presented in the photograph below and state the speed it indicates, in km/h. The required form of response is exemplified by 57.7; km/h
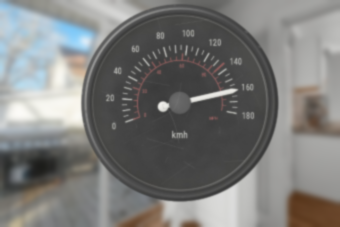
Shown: 160; km/h
